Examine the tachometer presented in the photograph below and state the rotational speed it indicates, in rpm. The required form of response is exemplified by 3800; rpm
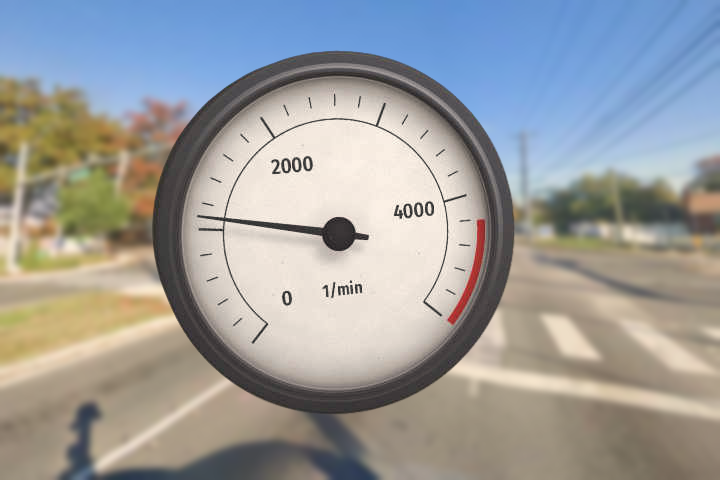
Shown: 1100; rpm
